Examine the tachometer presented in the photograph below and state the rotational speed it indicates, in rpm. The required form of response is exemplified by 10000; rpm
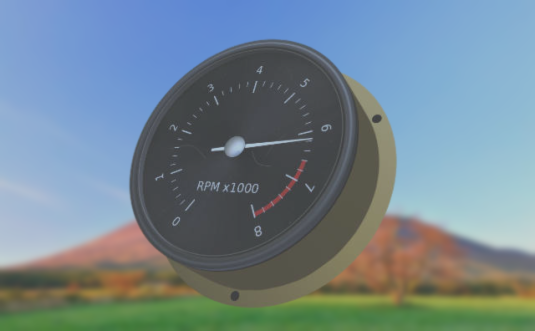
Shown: 6200; rpm
